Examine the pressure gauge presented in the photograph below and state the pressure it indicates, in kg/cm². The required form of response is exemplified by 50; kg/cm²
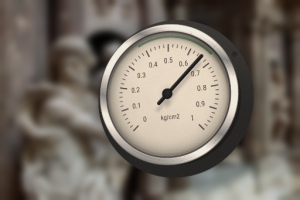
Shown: 0.66; kg/cm²
